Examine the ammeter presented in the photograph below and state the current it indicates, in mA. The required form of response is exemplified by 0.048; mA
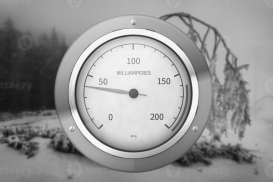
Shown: 40; mA
